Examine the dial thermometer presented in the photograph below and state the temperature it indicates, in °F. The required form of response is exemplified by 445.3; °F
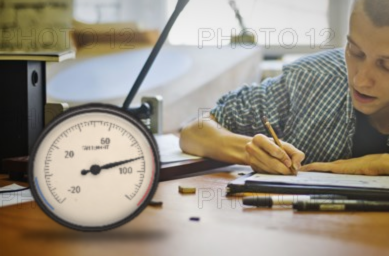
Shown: 90; °F
